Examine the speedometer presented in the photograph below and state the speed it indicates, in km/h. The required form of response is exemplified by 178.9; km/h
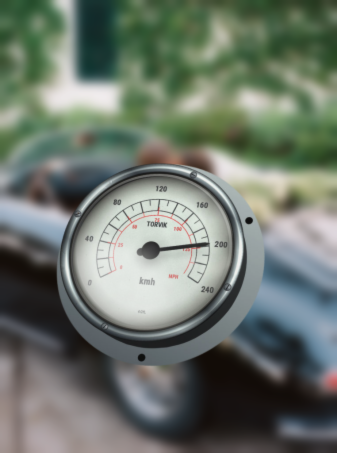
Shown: 200; km/h
